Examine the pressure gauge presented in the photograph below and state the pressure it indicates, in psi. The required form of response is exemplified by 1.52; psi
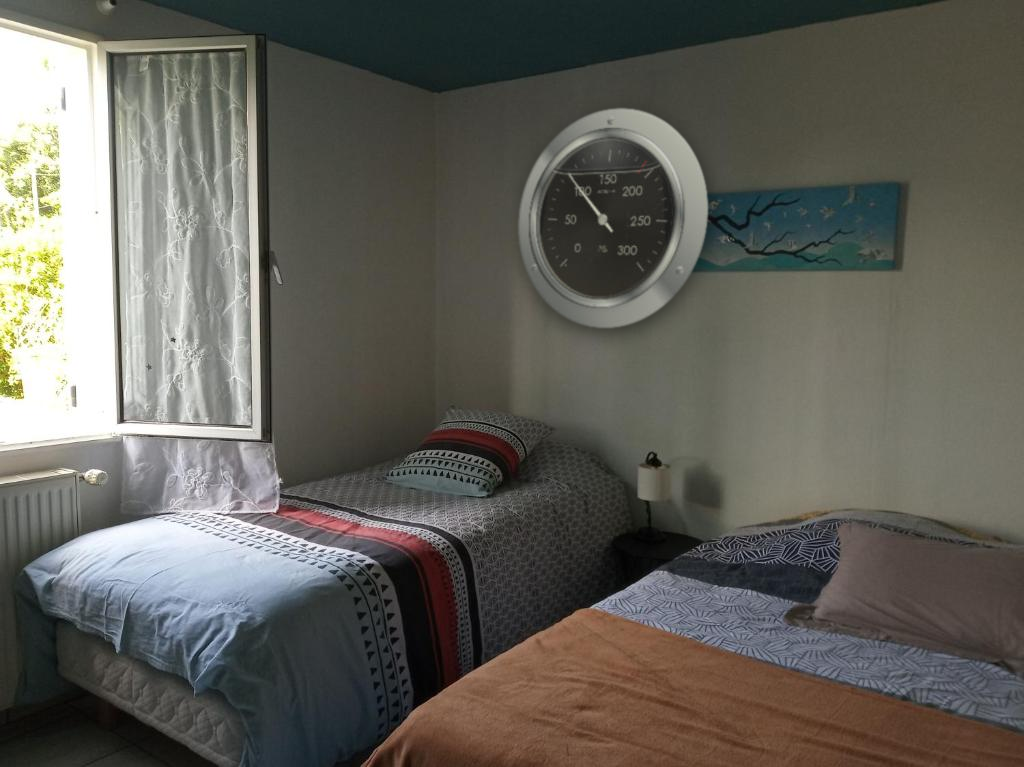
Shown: 100; psi
